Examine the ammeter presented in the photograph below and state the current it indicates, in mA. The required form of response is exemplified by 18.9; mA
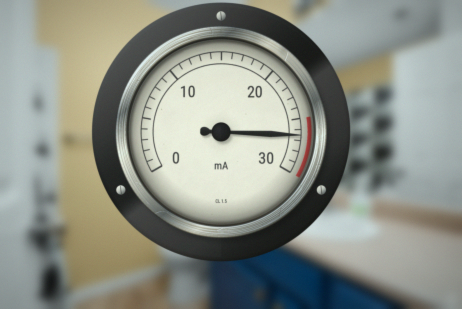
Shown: 26.5; mA
